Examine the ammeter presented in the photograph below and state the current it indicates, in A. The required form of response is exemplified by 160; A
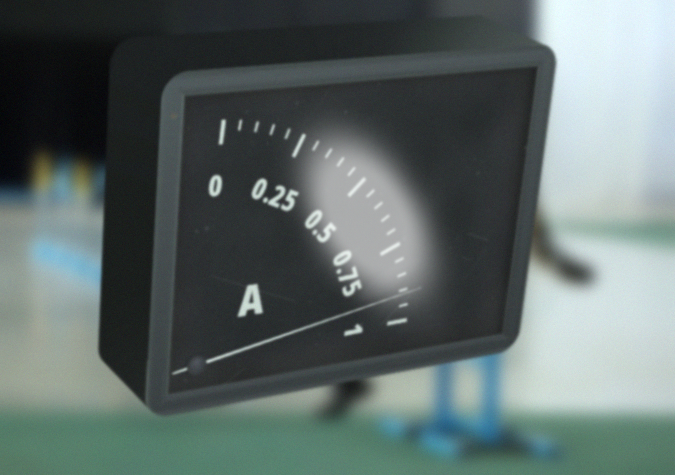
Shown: 0.9; A
